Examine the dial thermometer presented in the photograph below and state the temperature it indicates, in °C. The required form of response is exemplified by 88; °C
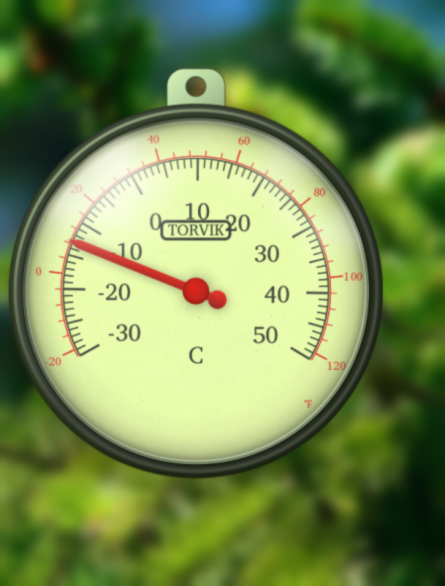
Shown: -13; °C
